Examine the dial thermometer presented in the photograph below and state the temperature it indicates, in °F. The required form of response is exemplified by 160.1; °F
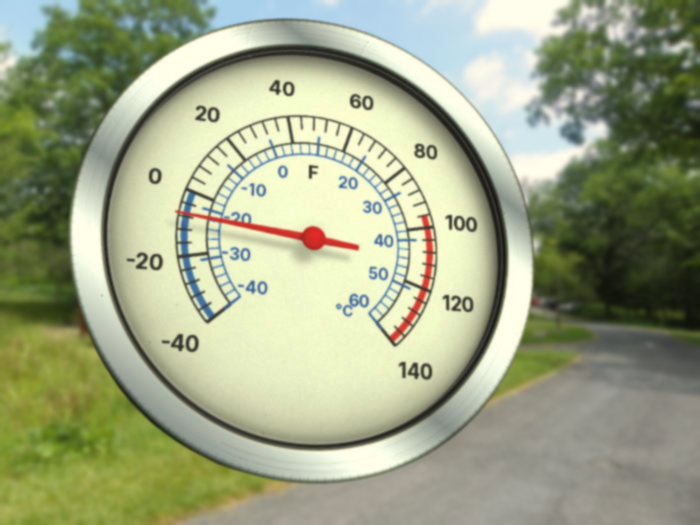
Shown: -8; °F
